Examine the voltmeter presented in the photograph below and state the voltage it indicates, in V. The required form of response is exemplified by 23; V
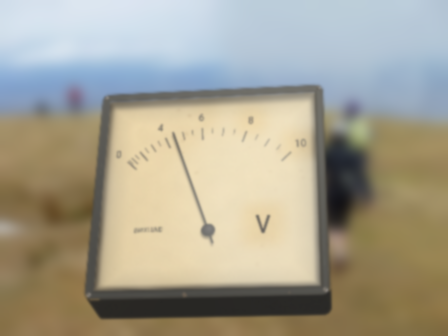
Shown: 4.5; V
